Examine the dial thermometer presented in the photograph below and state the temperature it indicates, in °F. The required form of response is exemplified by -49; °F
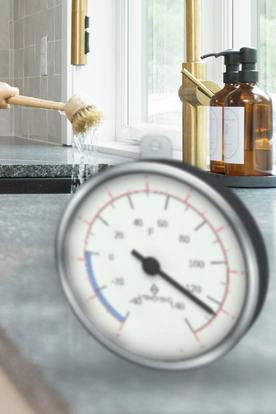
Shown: 125; °F
